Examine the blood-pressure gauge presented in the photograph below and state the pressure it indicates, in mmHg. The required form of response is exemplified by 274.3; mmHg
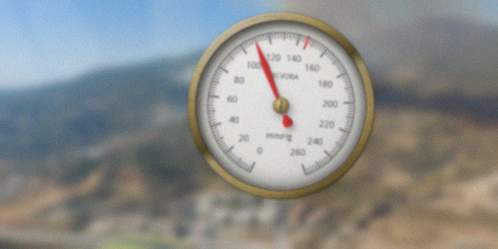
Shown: 110; mmHg
